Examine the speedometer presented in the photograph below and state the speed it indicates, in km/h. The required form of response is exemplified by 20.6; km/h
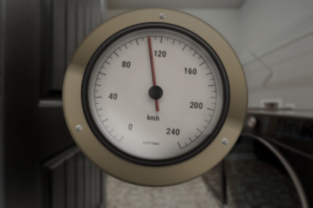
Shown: 110; km/h
